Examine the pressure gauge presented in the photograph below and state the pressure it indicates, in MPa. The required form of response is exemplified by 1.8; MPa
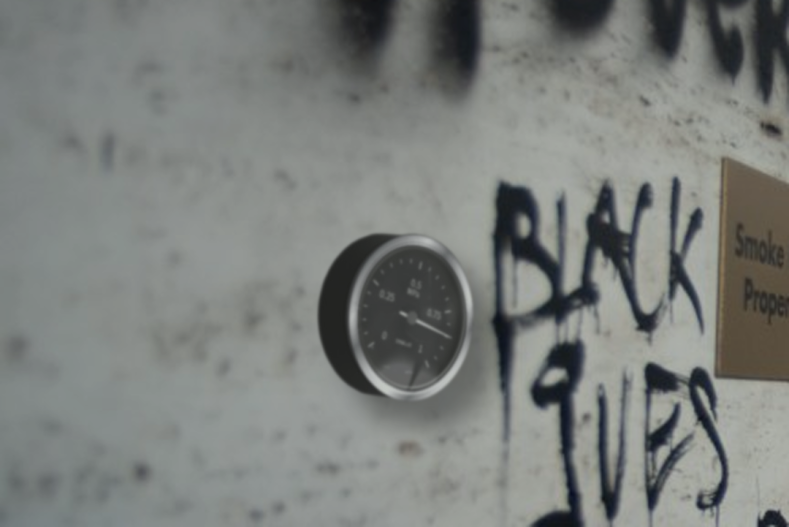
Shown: 0.85; MPa
